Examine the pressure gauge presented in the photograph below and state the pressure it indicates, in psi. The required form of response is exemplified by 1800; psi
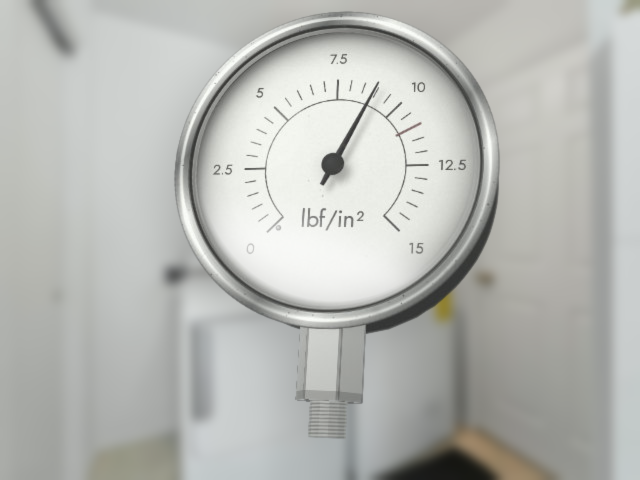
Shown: 9; psi
